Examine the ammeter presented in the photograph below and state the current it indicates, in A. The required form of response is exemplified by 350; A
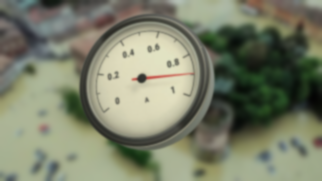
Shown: 0.9; A
